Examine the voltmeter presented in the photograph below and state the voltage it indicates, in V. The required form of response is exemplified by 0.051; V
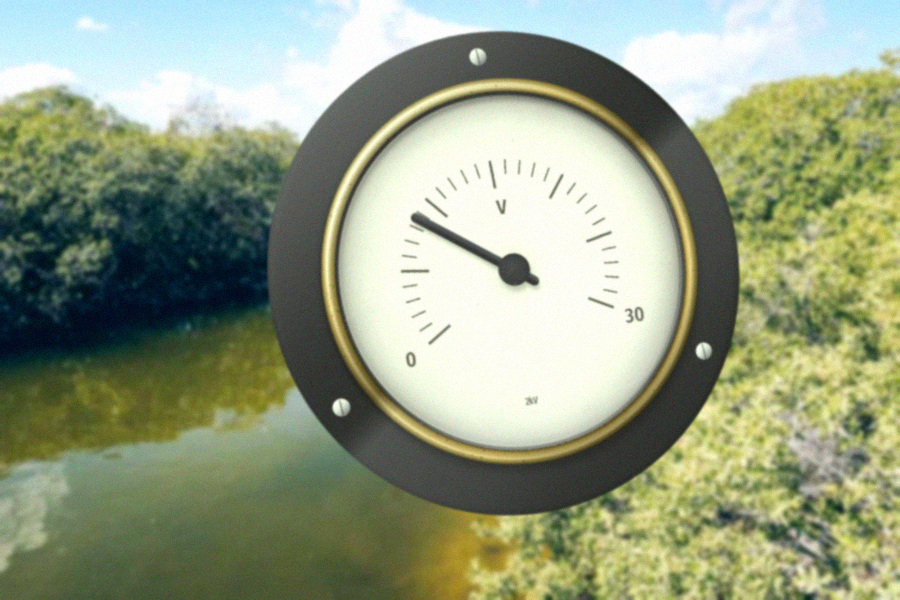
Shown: 8.5; V
